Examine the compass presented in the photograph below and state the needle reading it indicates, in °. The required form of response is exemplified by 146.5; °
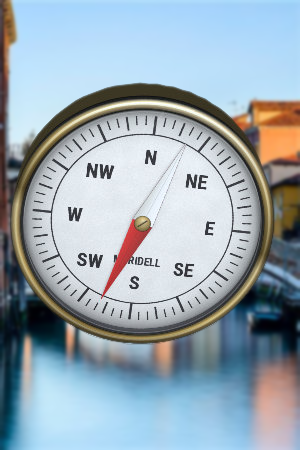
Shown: 200; °
